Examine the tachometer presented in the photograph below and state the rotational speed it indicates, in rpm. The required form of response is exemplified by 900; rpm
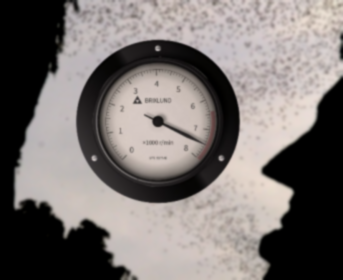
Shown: 7500; rpm
